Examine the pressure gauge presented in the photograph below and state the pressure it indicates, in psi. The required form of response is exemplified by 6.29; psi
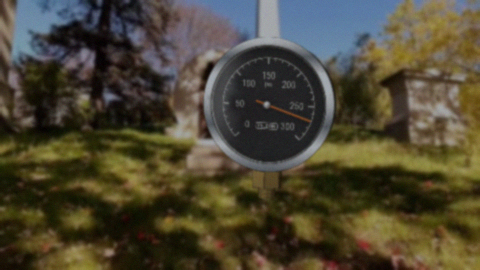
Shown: 270; psi
